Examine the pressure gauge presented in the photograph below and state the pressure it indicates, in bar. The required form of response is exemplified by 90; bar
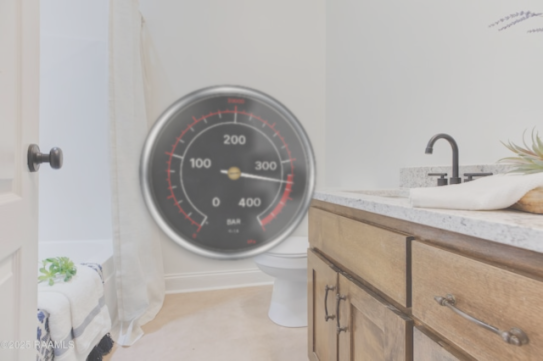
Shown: 330; bar
